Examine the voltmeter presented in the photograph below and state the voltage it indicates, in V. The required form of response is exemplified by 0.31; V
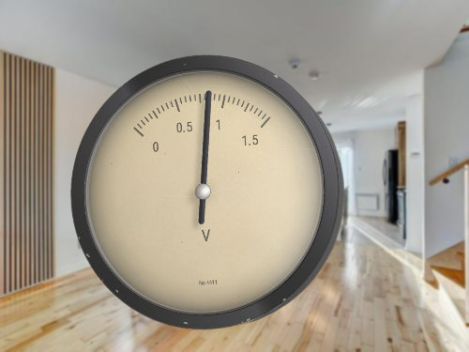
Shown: 0.85; V
